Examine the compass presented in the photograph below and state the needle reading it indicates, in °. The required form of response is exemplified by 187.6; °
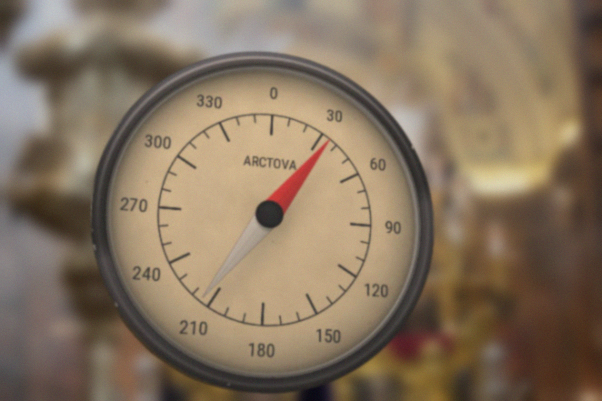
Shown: 35; °
